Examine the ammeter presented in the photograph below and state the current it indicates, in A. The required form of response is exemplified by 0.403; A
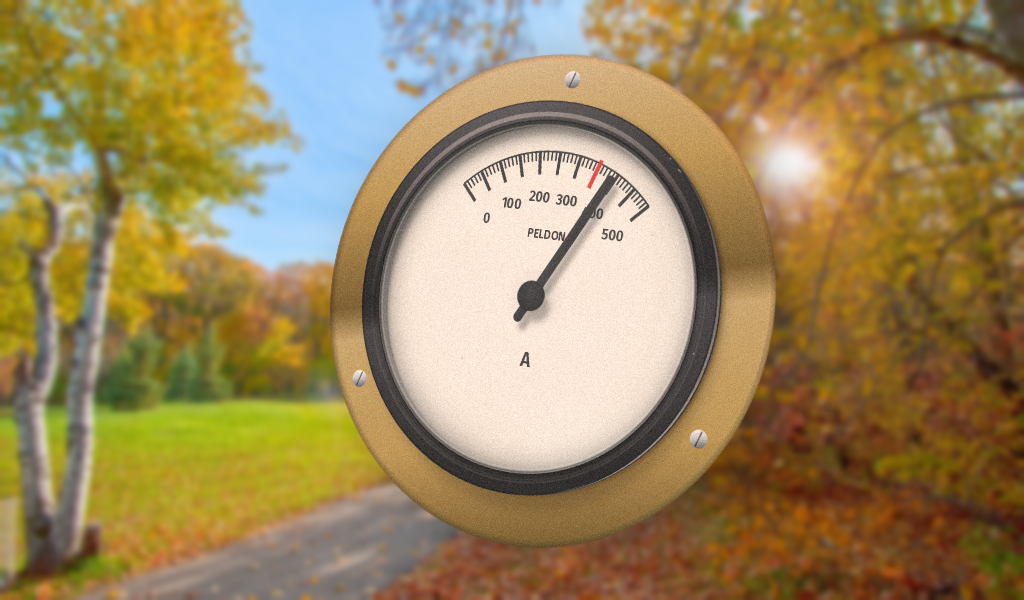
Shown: 400; A
